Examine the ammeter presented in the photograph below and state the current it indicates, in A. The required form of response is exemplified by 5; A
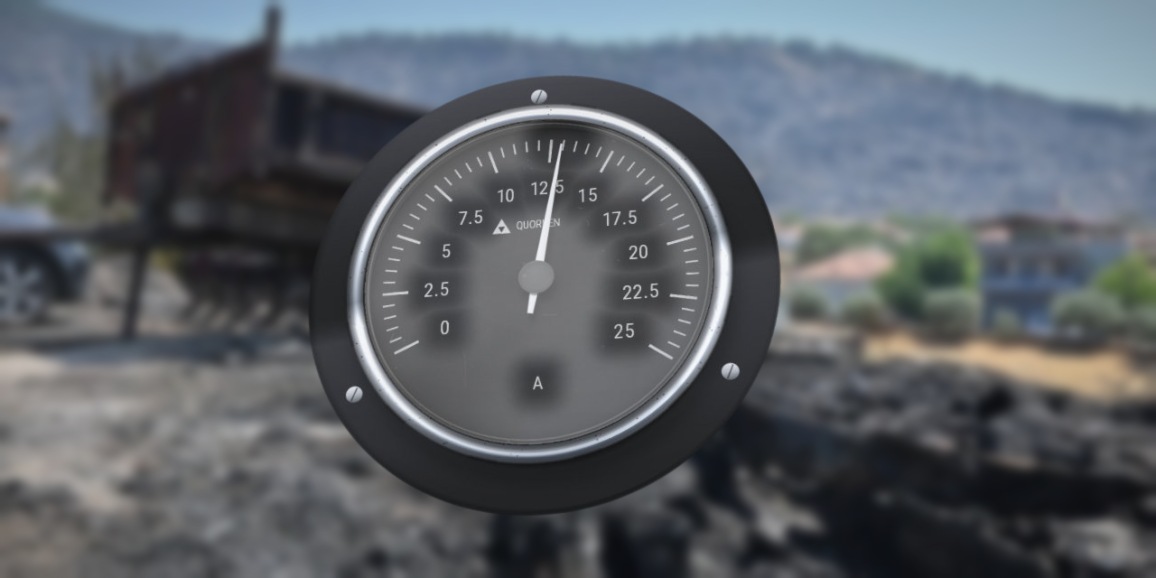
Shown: 13; A
